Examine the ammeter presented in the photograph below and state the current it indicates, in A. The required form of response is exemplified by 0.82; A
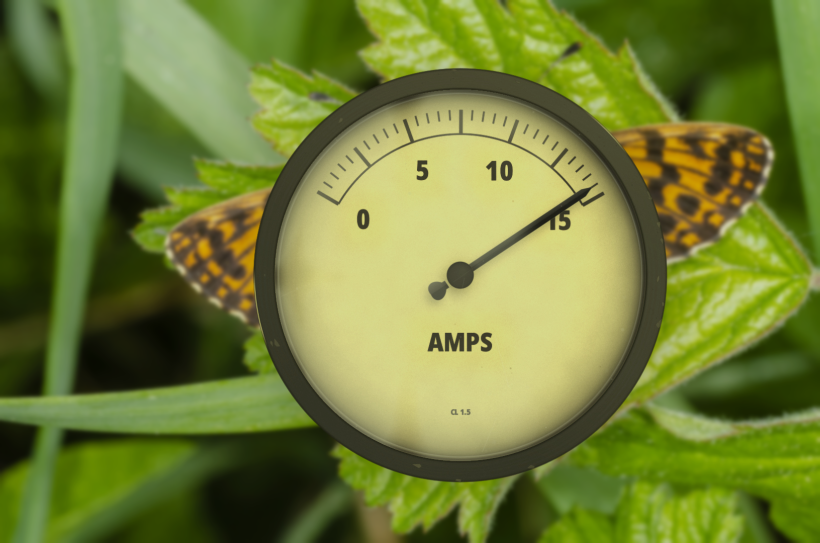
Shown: 14.5; A
